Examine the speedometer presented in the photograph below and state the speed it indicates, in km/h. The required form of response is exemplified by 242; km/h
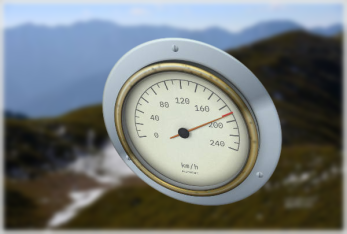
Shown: 190; km/h
